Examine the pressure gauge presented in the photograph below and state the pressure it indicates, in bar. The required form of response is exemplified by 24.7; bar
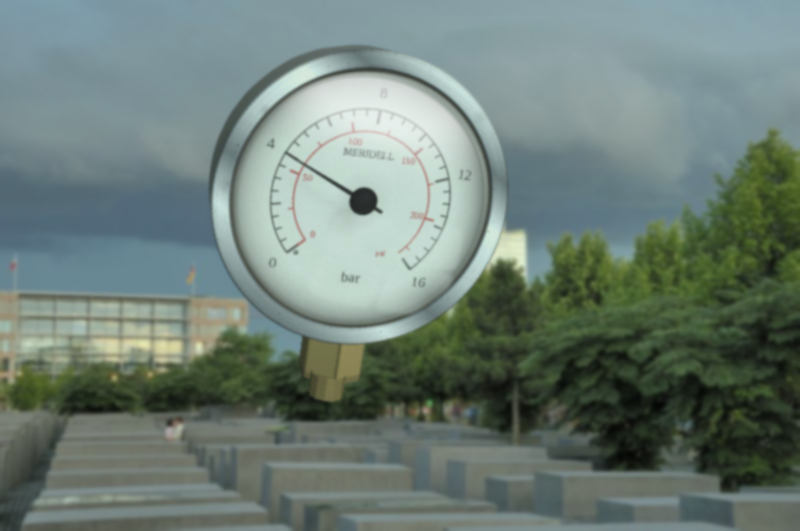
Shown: 4; bar
